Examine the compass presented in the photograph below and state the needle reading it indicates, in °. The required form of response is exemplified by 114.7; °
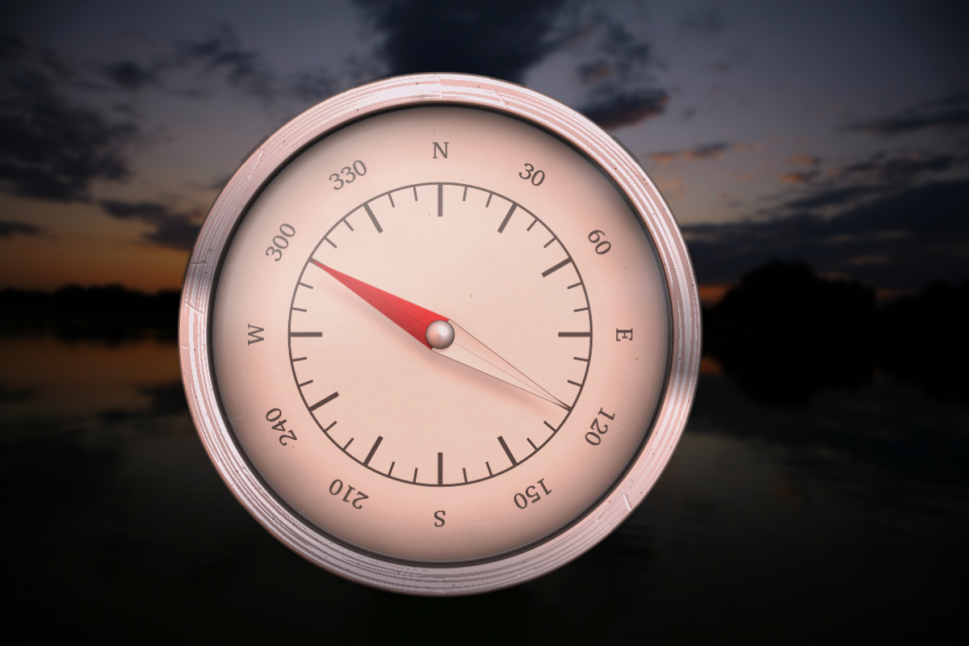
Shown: 300; °
